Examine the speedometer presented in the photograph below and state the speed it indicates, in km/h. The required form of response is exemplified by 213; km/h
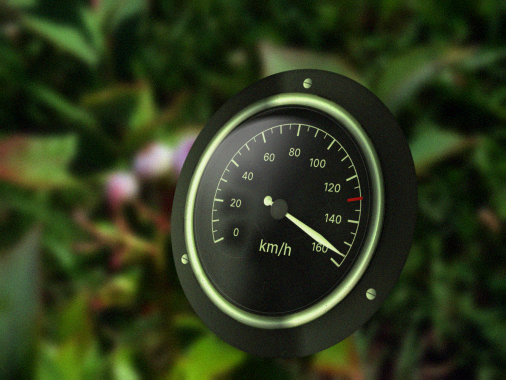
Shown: 155; km/h
